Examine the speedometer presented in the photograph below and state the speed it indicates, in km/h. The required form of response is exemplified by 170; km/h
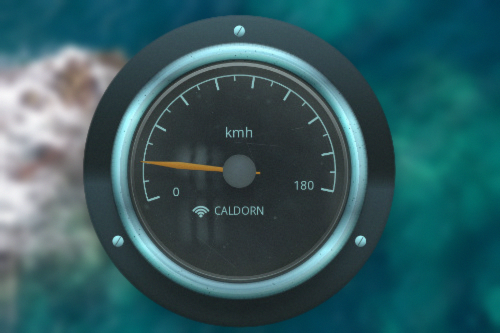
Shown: 20; km/h
